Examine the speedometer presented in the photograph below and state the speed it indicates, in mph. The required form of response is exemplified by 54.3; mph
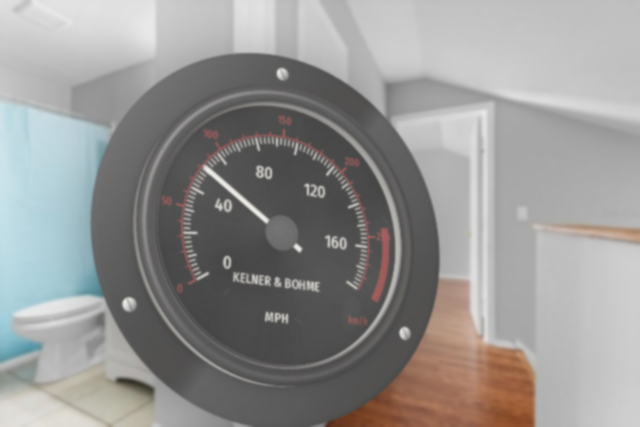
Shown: 50; mph
